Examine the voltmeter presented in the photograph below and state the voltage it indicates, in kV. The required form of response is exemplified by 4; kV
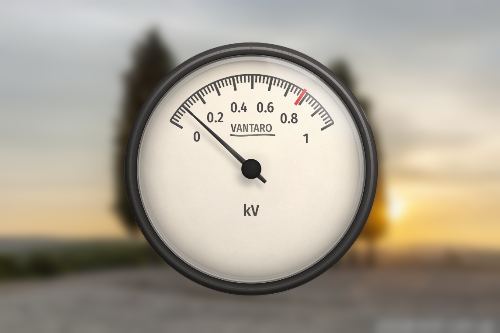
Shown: 0.1; kV
